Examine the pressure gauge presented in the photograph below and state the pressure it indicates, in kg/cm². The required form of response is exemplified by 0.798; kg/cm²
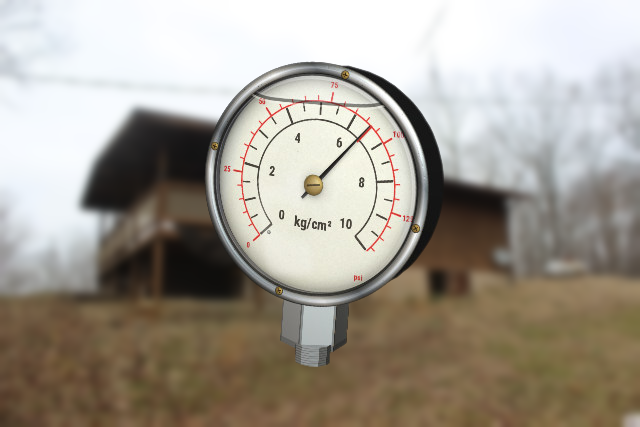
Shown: 6.5; kg/cm²
